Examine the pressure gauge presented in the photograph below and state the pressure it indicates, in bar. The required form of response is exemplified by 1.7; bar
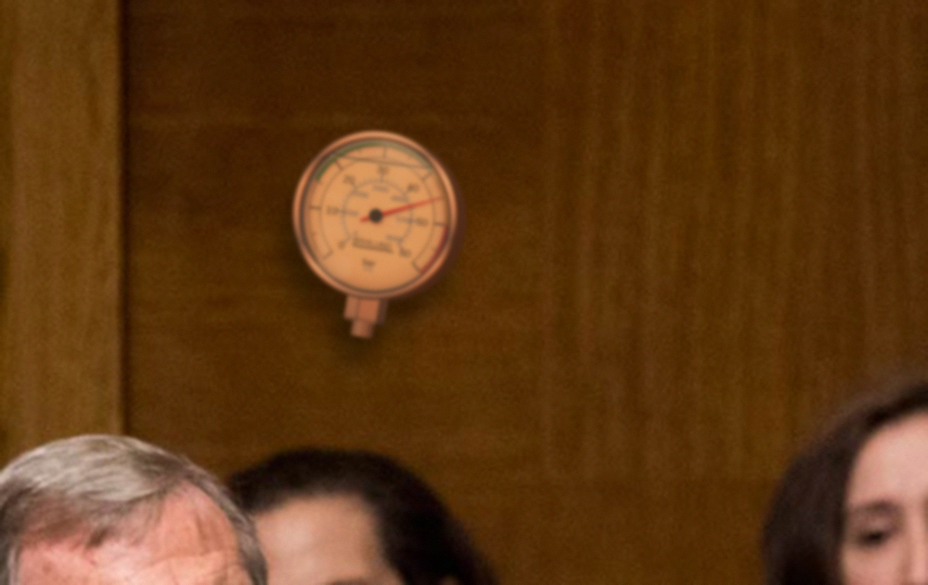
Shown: 45; bar
